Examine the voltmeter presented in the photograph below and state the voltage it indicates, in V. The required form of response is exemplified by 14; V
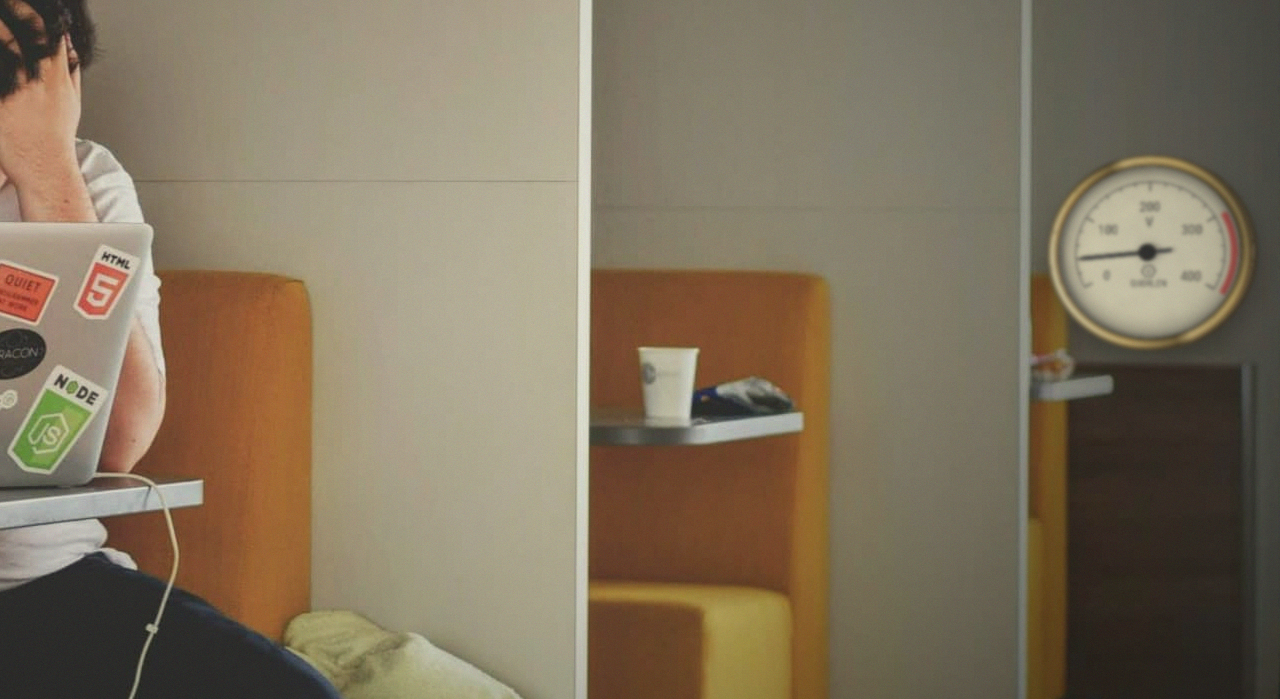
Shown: 40; V
